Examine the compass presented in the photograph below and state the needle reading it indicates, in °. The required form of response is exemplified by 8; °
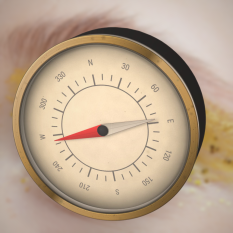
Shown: 265; °
